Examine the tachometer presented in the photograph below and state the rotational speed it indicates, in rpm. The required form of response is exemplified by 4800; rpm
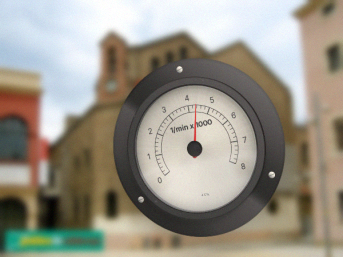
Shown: 4400; rpm
